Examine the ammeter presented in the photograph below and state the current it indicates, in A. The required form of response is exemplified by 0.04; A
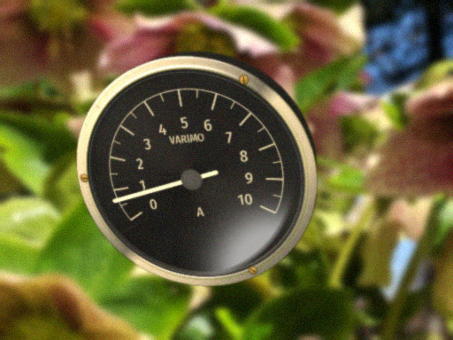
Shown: 0.75; A
